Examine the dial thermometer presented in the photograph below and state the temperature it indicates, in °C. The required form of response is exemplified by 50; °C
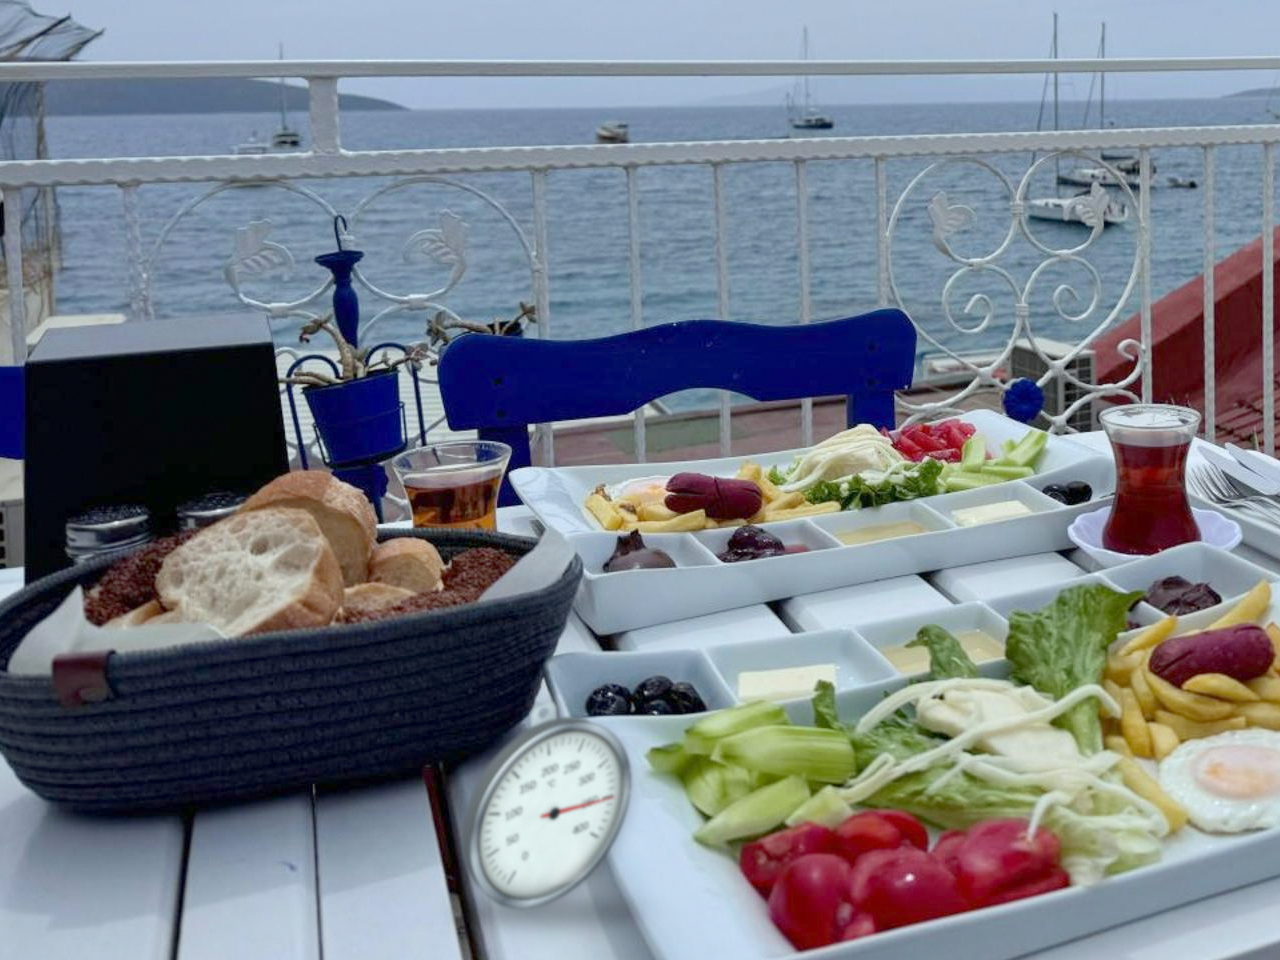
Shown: 350; °C
